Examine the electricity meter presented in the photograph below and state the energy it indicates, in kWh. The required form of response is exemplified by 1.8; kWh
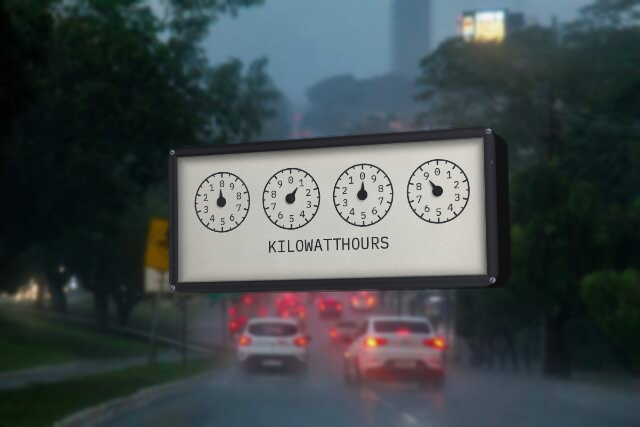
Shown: 99; kWh
